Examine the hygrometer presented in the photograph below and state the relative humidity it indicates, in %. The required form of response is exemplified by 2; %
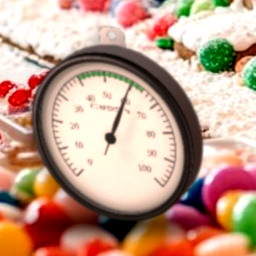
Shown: 60; %
